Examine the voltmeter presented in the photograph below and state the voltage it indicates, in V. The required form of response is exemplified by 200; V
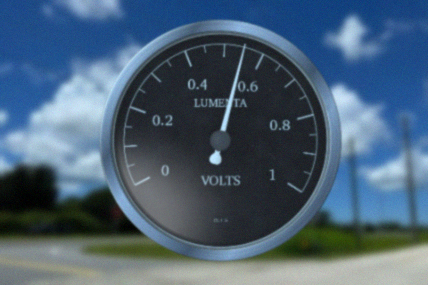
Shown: 0.55; V
